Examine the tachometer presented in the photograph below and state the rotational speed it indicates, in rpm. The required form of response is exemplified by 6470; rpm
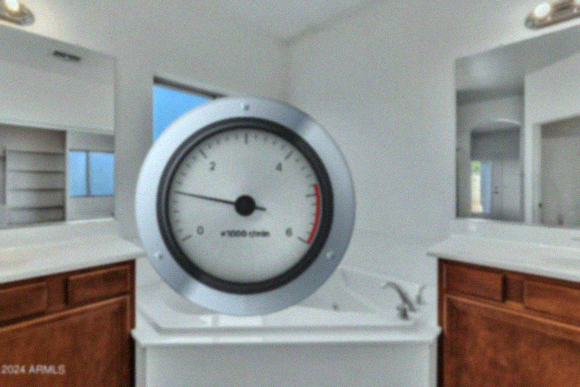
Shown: 1000; rpm
